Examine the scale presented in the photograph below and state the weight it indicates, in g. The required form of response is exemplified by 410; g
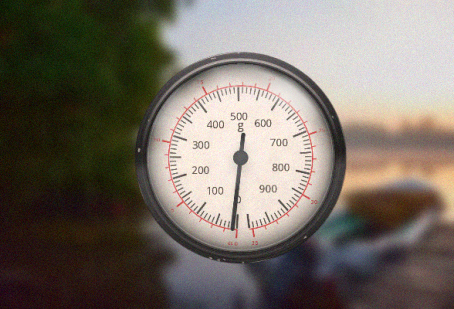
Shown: 10; g
